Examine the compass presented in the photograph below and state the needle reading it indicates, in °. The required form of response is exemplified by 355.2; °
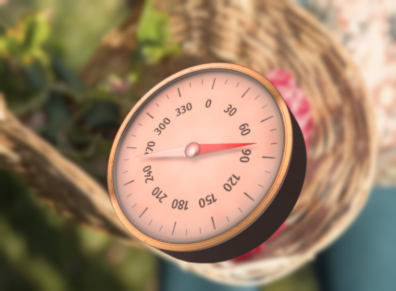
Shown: 80; °
